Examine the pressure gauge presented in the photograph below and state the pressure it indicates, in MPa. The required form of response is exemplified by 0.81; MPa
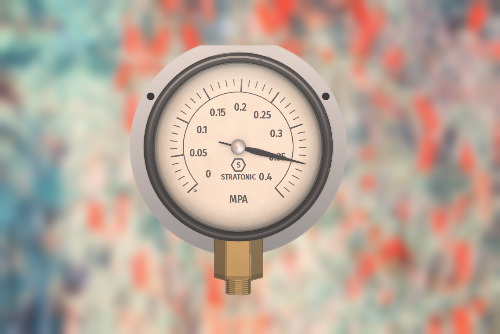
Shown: 0.35; MPa
